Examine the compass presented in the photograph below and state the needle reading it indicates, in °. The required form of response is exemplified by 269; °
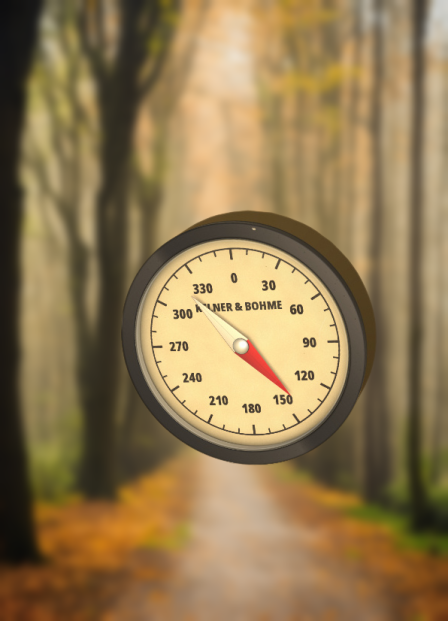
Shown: 140; °
